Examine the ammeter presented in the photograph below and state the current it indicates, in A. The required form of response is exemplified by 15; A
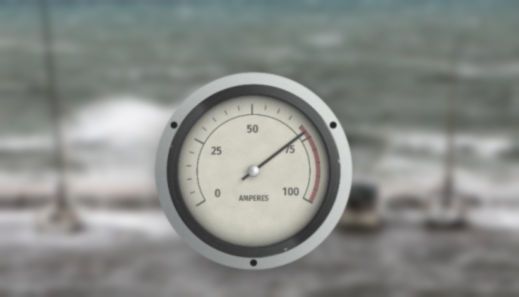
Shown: 72.5; A
